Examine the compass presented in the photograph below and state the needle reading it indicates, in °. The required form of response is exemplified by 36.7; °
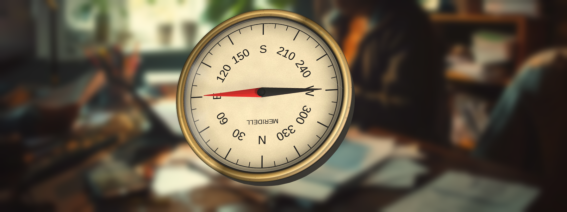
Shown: 90; °
